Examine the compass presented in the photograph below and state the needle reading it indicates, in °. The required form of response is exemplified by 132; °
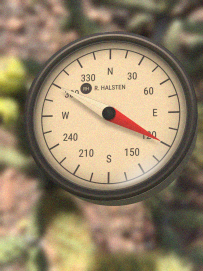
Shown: 120; °
